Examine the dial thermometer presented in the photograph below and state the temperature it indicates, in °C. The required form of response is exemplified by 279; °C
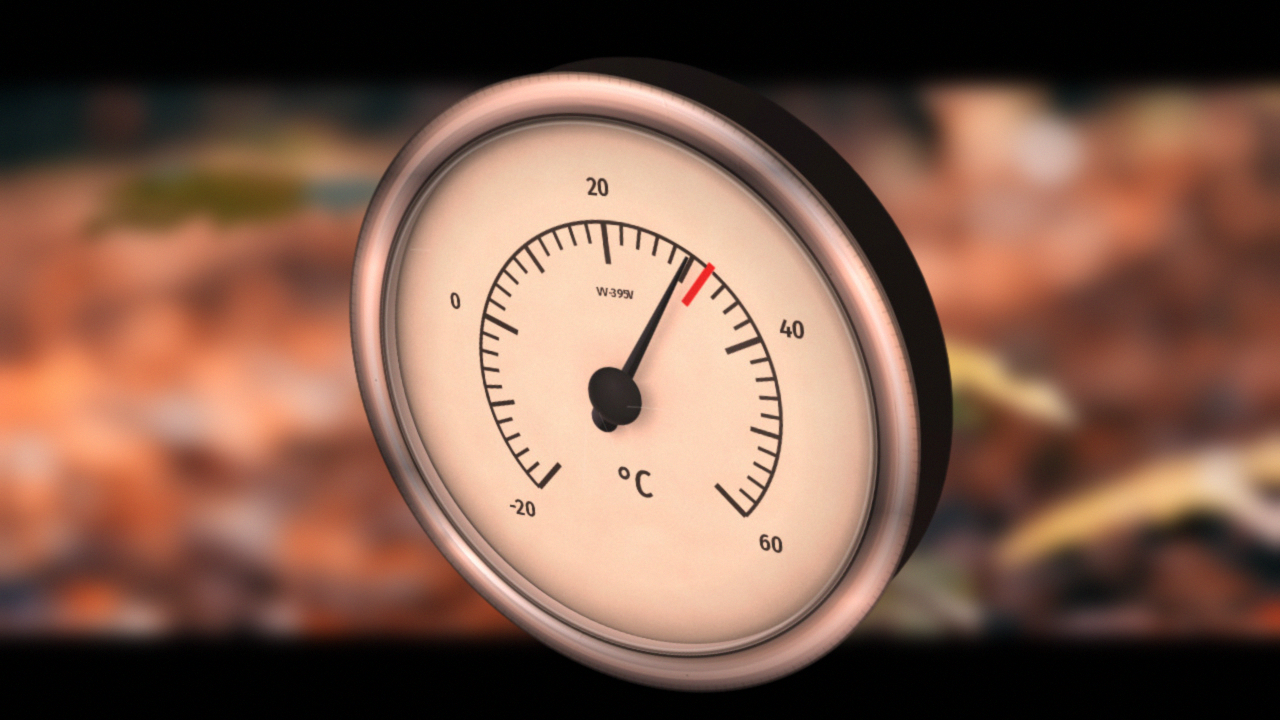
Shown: 30; °C
